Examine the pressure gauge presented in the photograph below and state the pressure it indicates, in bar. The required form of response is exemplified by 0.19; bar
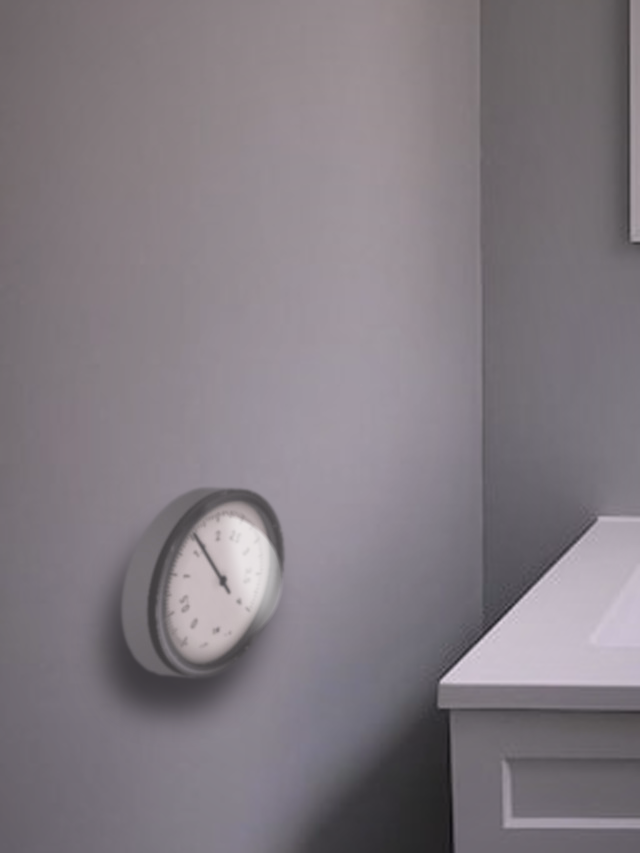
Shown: 1.5; bar
